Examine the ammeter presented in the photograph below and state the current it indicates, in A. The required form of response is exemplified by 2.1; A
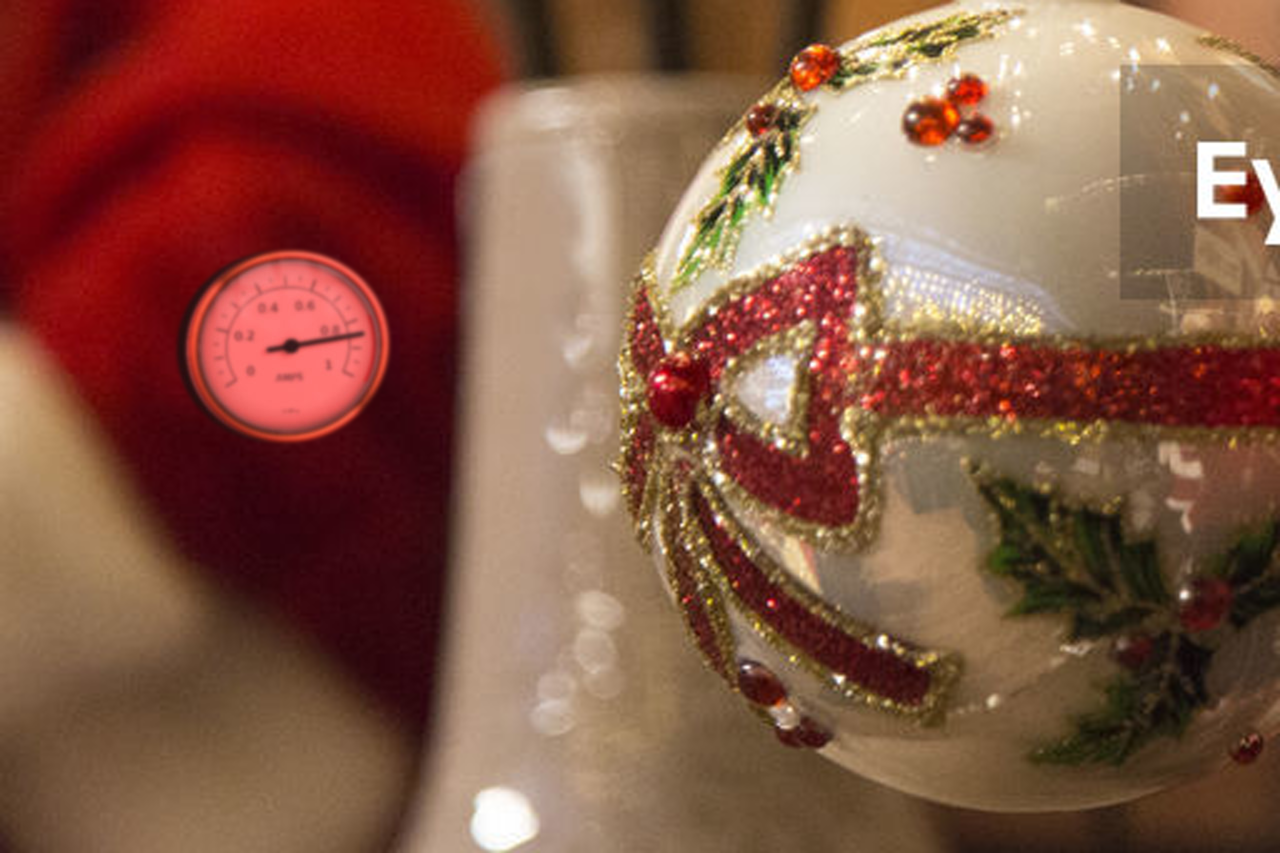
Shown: 0.85; A
